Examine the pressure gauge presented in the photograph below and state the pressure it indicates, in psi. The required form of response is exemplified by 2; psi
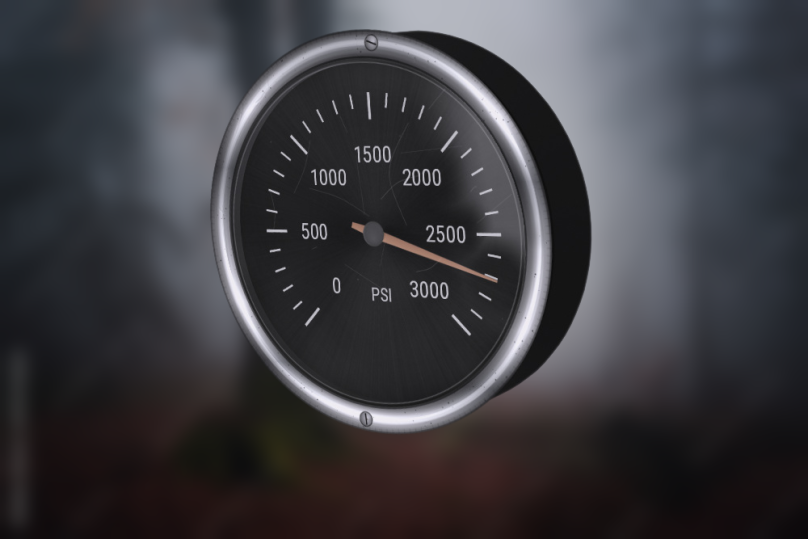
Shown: 2700; psi
